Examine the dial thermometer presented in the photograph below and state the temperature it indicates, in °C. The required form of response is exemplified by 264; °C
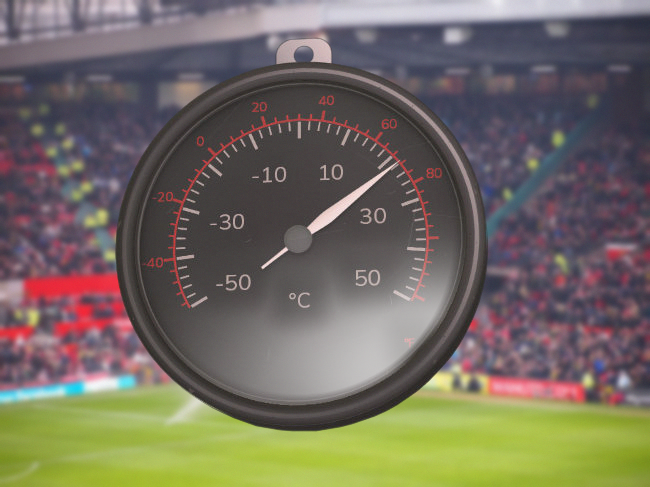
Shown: 22; °C
